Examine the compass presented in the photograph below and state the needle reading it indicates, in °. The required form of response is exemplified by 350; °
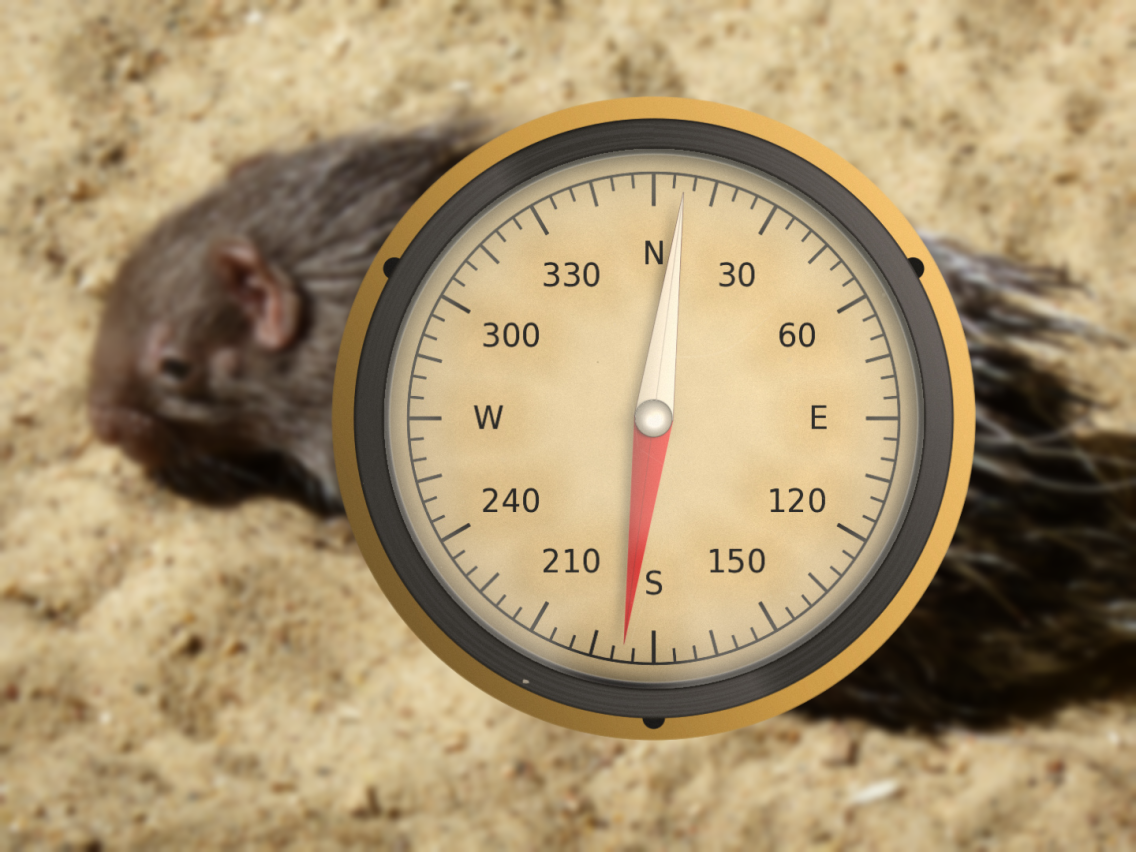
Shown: 187.5; °
